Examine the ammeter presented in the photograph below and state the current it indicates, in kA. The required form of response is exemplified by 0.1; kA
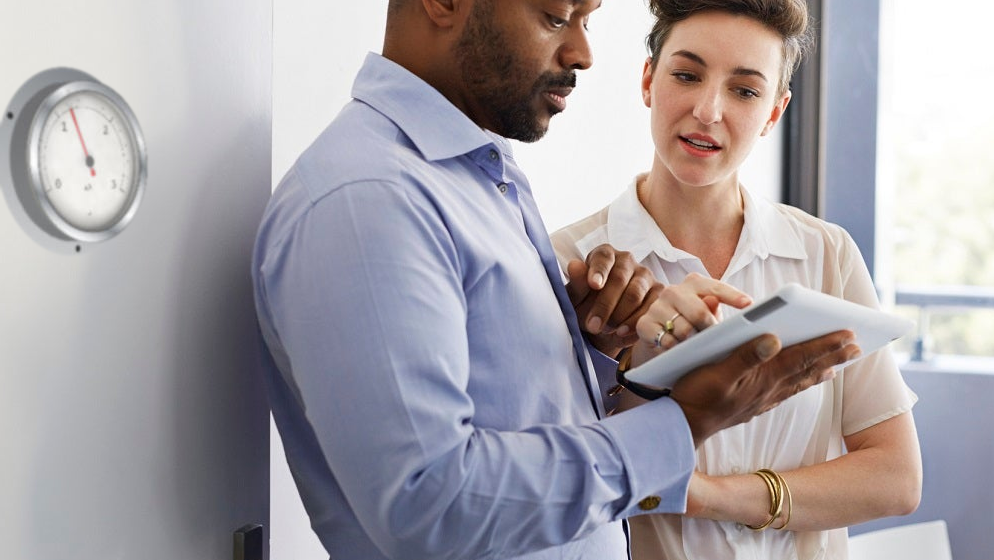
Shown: 1.2; kA
